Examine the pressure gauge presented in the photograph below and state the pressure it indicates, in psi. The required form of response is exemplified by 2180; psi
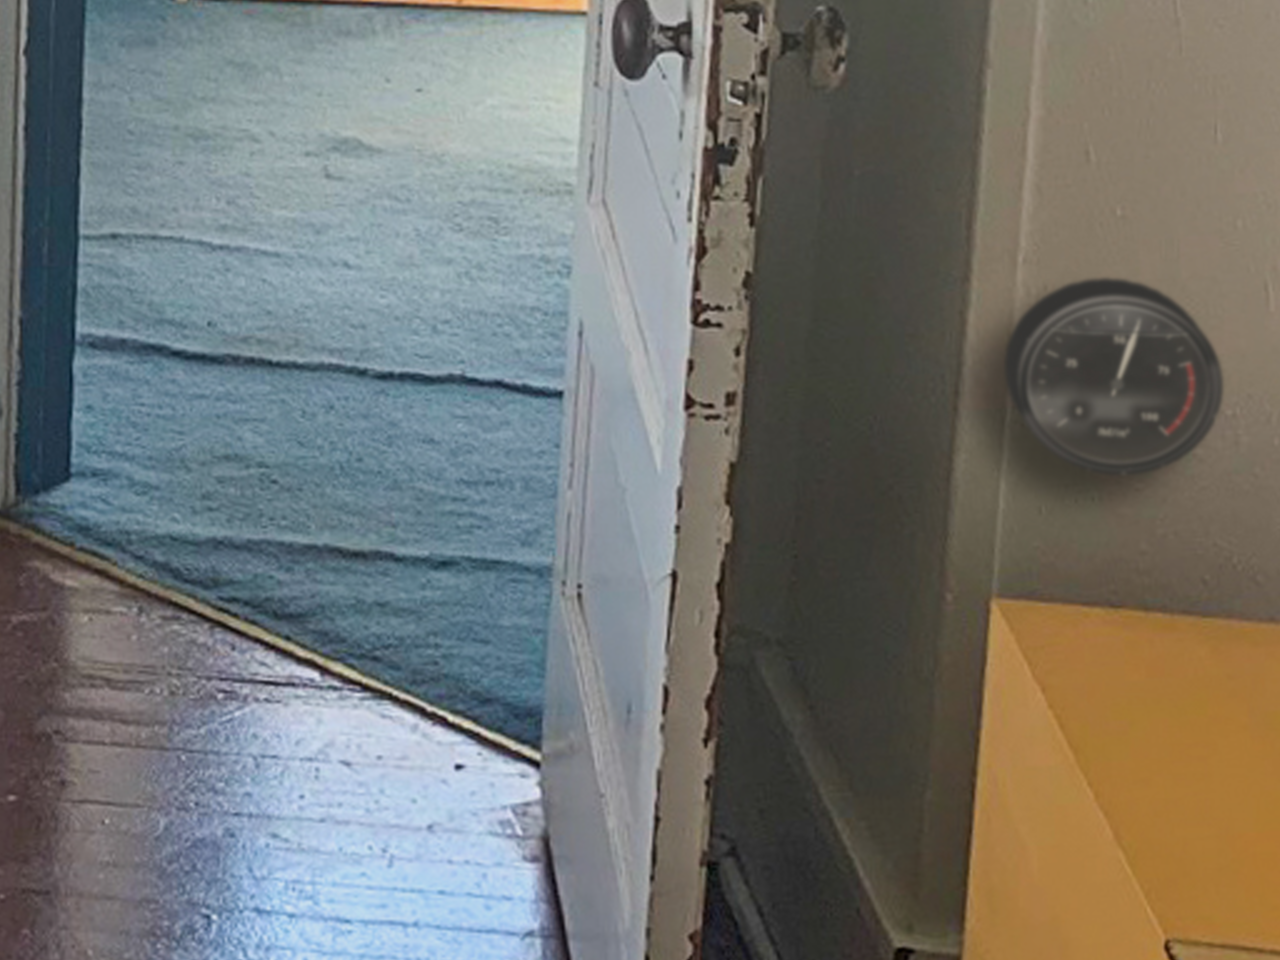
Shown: 55; psi
